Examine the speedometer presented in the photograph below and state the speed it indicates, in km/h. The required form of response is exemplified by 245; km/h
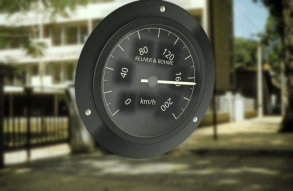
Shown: 165; km/h
